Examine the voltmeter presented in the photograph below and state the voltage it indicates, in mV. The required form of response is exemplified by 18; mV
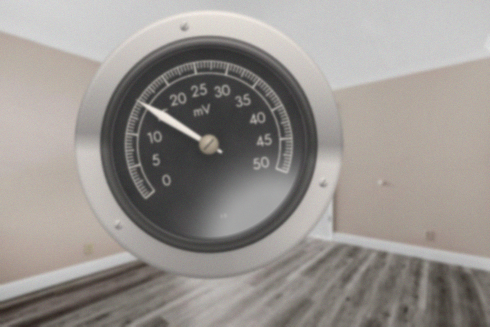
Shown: 15; mV
